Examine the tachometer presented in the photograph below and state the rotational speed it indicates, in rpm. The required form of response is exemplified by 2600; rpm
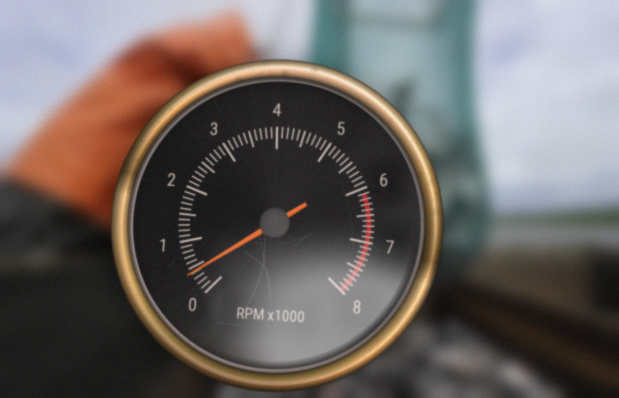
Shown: 400; rpm
